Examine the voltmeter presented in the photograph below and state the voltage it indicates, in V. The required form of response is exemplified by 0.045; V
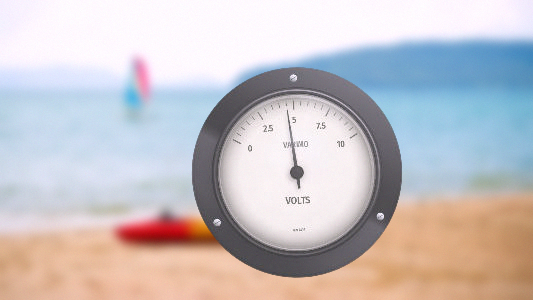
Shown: 4.5; V
